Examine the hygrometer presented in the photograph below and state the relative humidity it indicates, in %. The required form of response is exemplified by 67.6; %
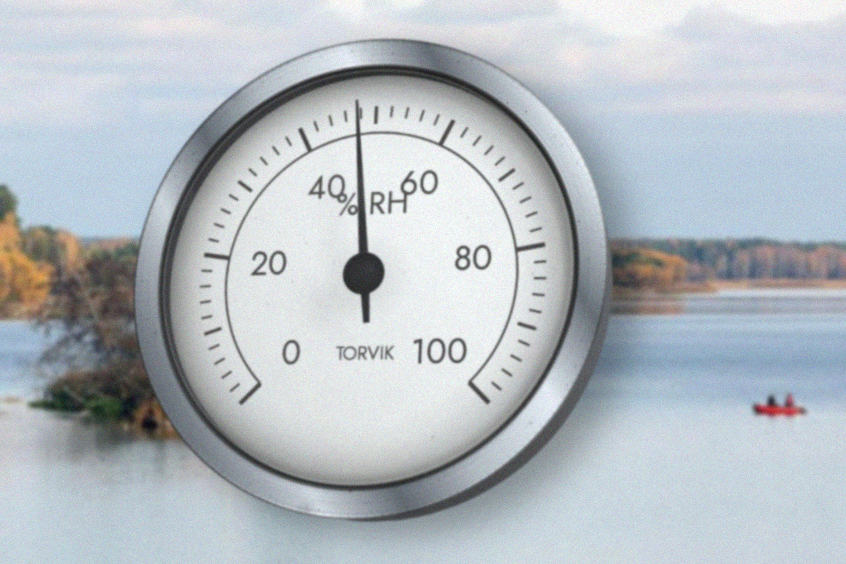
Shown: 48; %
